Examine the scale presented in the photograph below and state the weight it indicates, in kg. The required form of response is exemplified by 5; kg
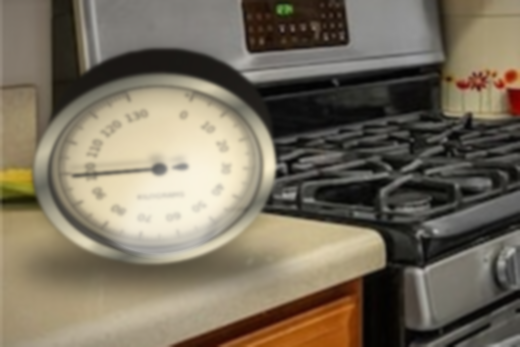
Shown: 100; kg
